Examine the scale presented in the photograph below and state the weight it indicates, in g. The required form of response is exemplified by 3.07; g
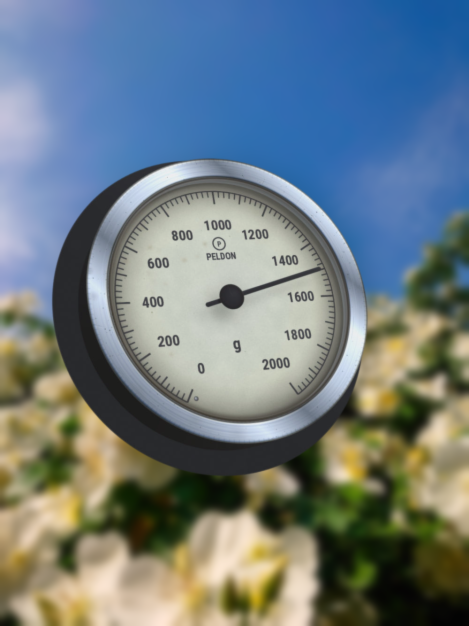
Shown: 1500; g
